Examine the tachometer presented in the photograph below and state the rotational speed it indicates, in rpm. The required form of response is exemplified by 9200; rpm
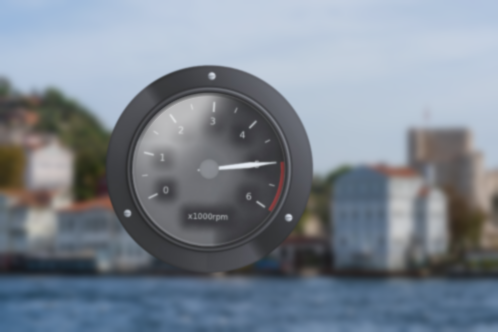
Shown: 5000; rpm
